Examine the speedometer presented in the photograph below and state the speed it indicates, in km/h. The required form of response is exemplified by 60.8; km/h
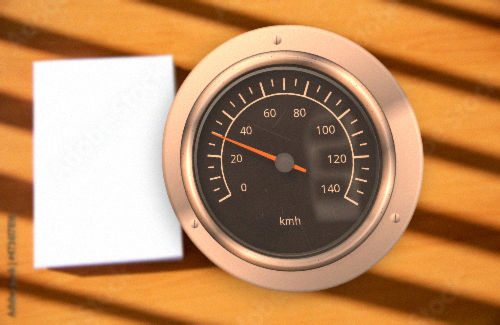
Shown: 30; km/h
